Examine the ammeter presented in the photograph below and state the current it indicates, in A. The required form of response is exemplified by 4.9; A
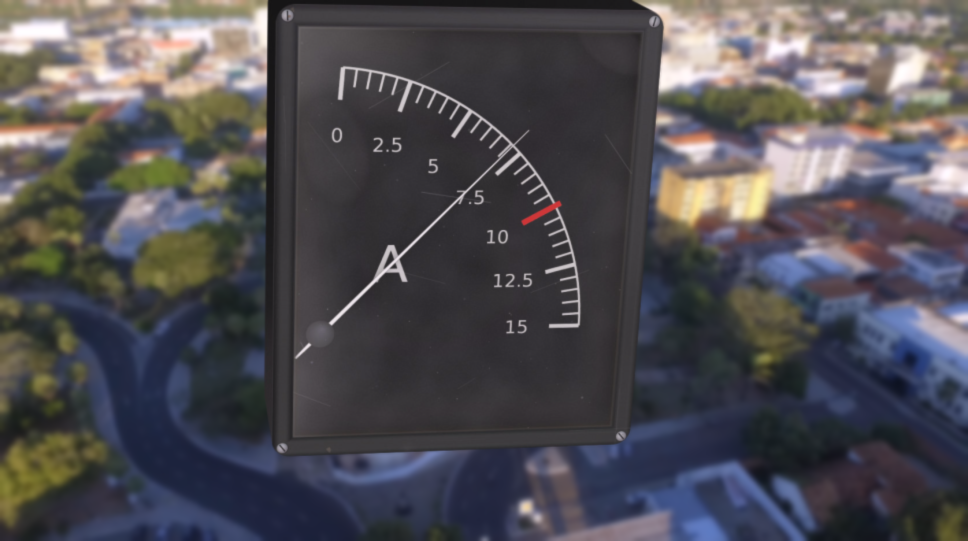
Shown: 7; A
